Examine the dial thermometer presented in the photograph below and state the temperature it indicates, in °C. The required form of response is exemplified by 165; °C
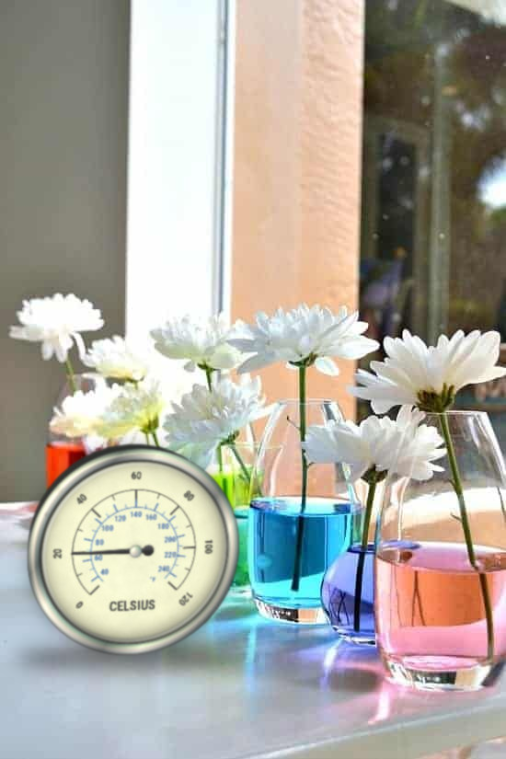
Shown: 20; °C
